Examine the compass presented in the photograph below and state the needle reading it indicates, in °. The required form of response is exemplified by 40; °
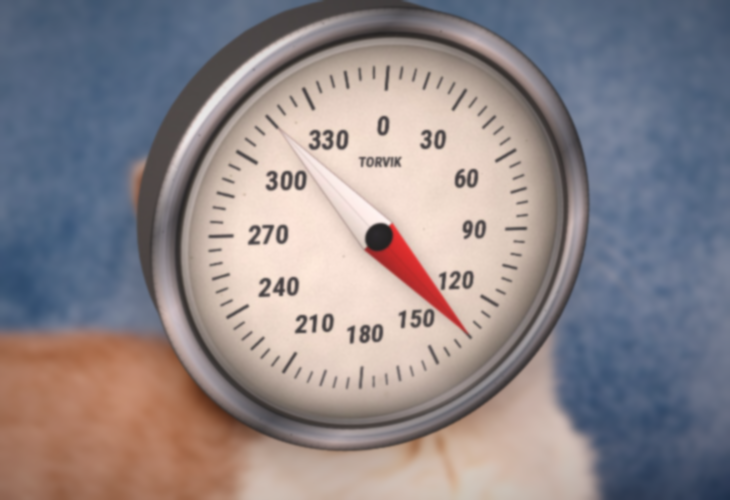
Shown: 135; °
